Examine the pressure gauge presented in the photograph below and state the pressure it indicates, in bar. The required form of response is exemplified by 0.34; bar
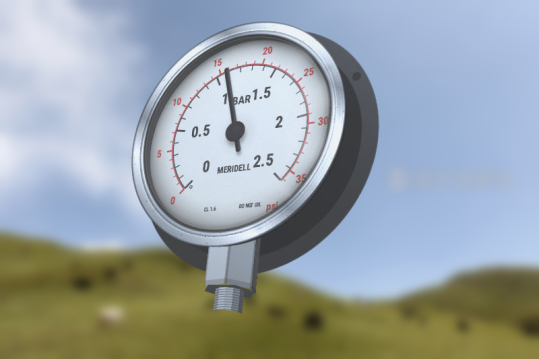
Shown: 1.1; bar
